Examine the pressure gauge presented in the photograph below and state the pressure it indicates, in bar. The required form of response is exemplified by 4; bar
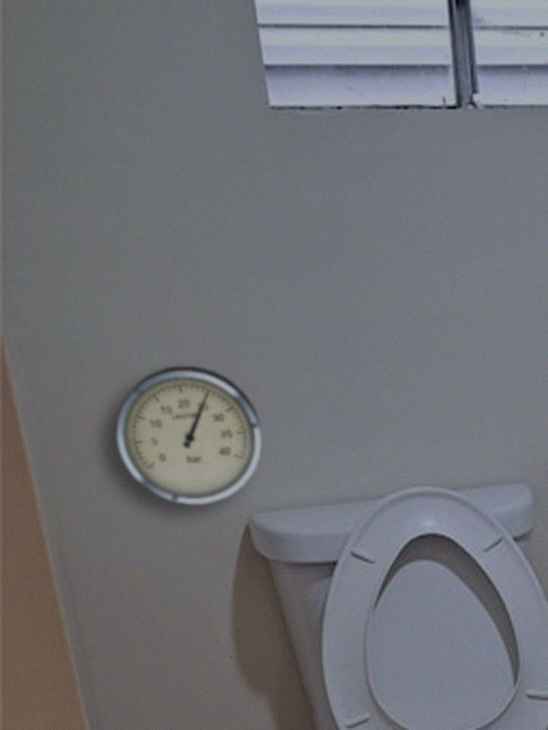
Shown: 25; bar
